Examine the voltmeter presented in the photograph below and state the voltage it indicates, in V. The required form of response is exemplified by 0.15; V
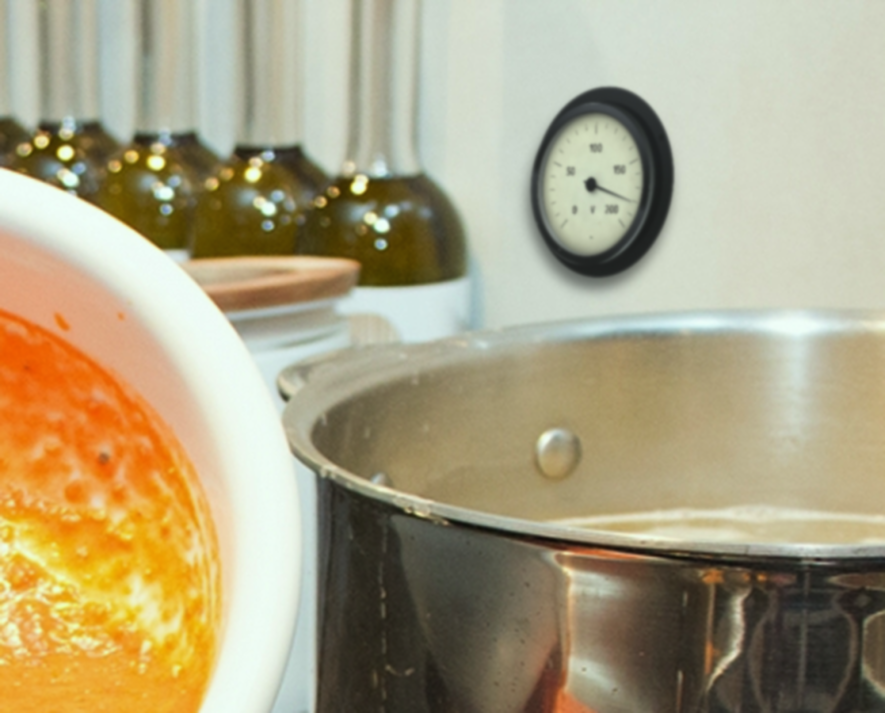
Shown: 180; V
